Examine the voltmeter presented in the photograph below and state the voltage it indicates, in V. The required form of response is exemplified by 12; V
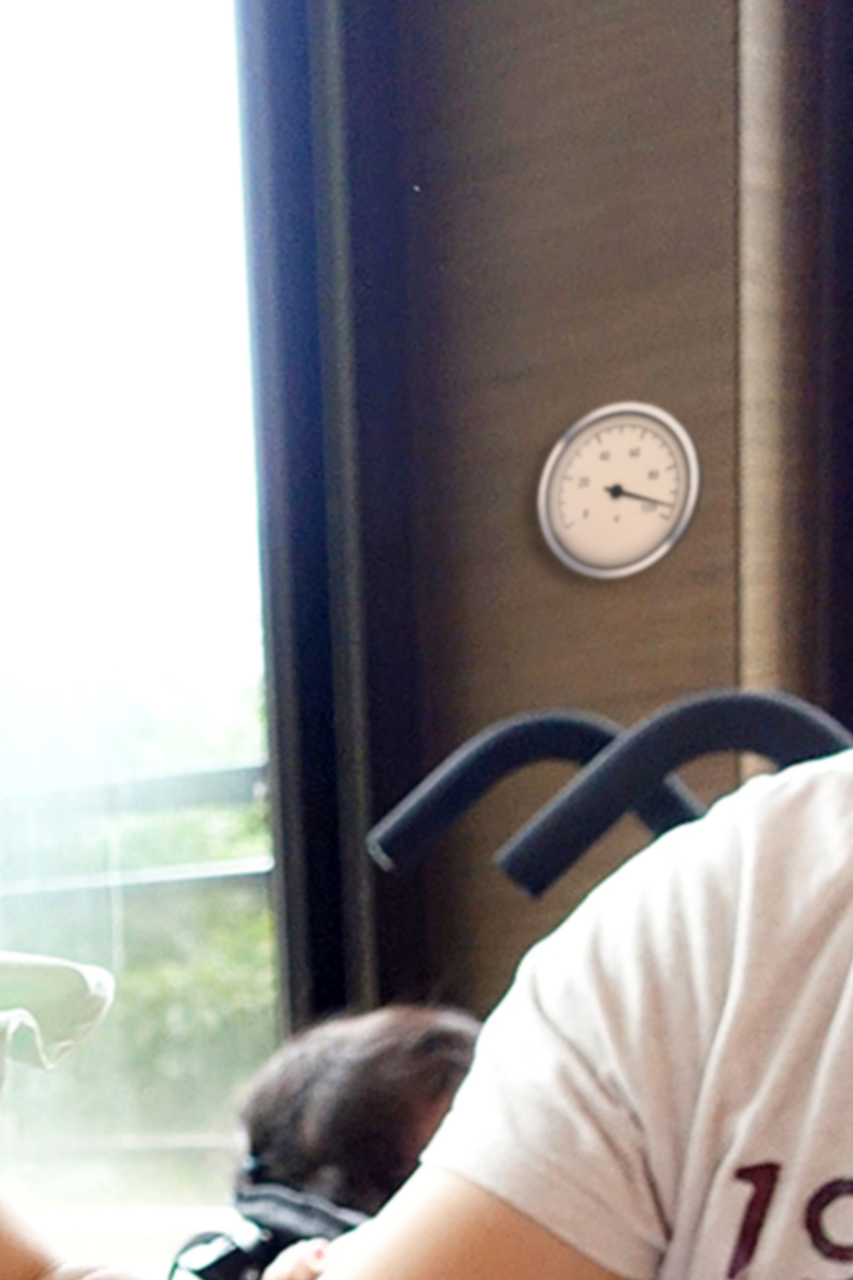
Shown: 95; V
